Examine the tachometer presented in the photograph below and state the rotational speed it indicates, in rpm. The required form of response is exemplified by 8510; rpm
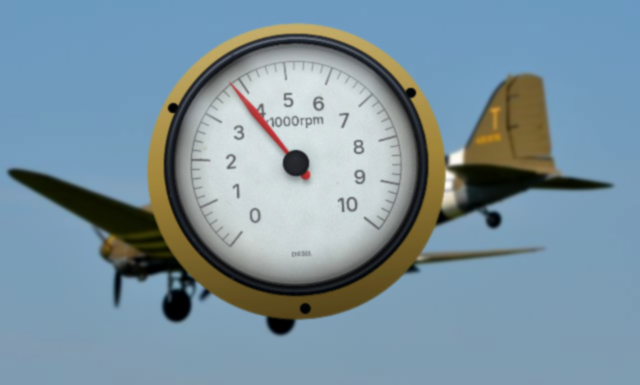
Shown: 3800; rpm
